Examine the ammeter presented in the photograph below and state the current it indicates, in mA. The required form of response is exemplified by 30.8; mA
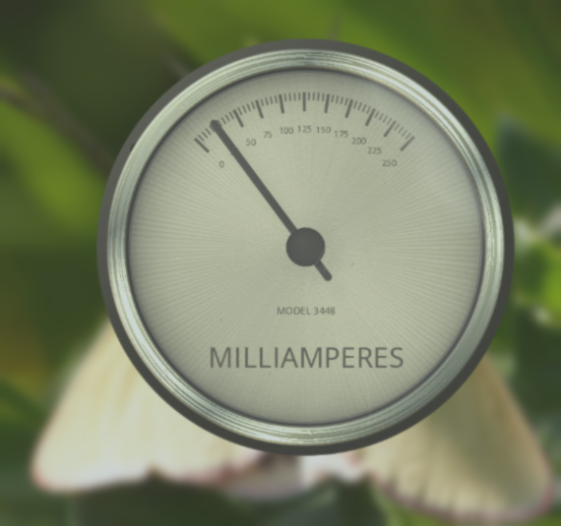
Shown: 25; mA
